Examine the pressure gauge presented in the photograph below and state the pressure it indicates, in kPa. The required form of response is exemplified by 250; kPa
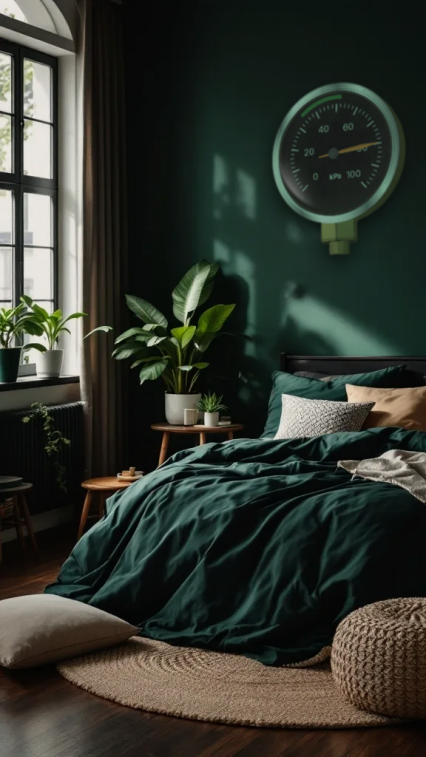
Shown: 80; kPa
